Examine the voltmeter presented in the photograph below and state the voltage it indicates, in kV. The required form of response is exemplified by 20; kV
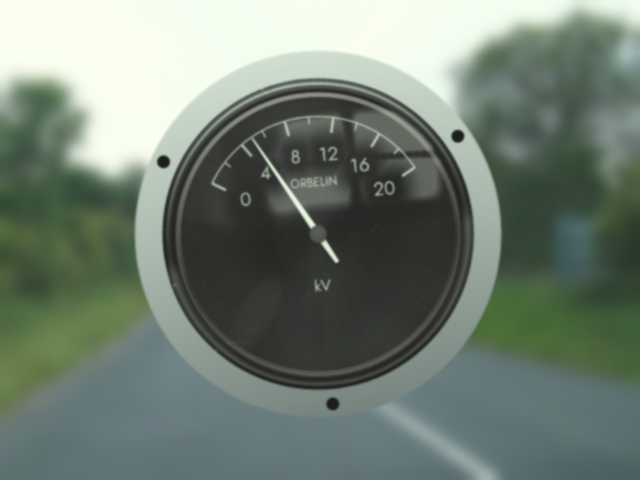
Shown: 5; kV
